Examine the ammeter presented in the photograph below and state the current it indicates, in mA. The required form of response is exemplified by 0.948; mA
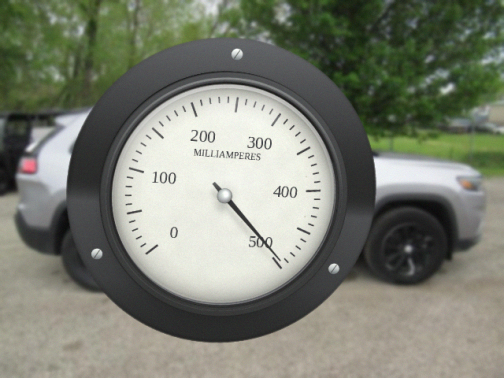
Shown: 495; mA
